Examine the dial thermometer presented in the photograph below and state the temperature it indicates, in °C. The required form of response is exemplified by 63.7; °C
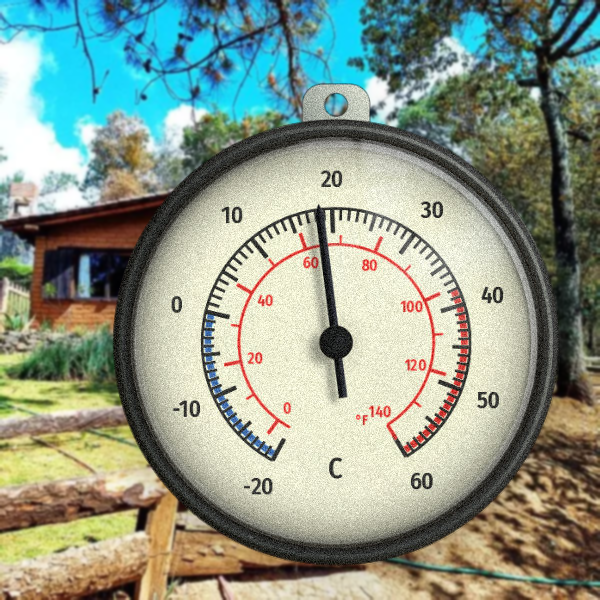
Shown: 18.5; °C
